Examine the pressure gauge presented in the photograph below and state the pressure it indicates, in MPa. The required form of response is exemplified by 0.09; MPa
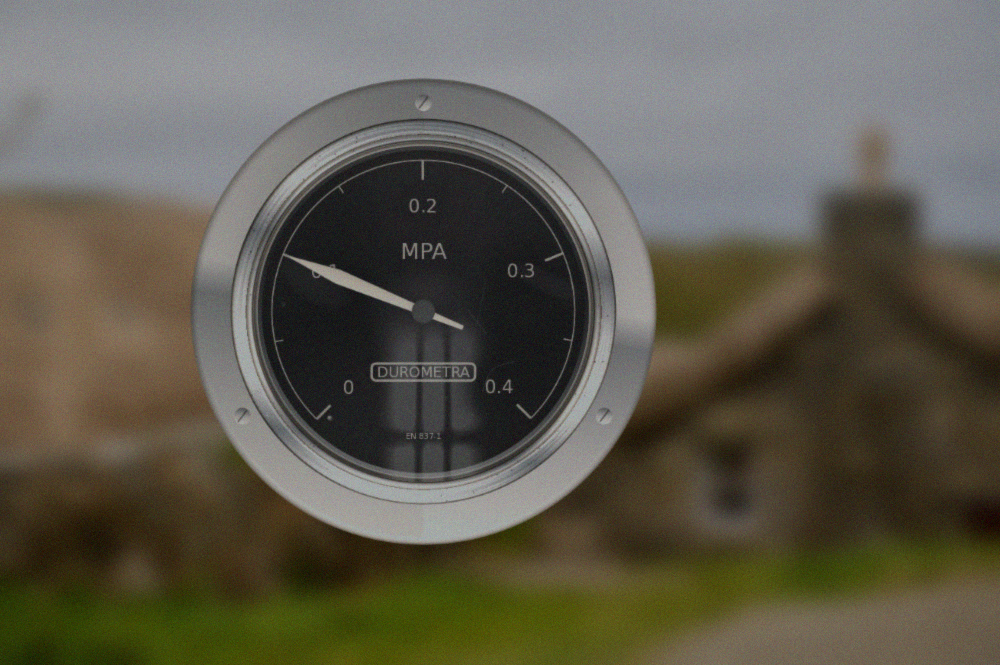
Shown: 0.1; MPa
